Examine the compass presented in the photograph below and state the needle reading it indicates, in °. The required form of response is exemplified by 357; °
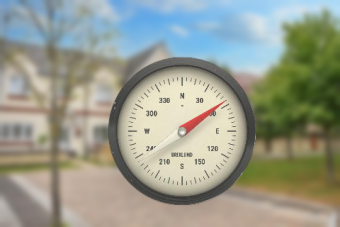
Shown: 55; °
